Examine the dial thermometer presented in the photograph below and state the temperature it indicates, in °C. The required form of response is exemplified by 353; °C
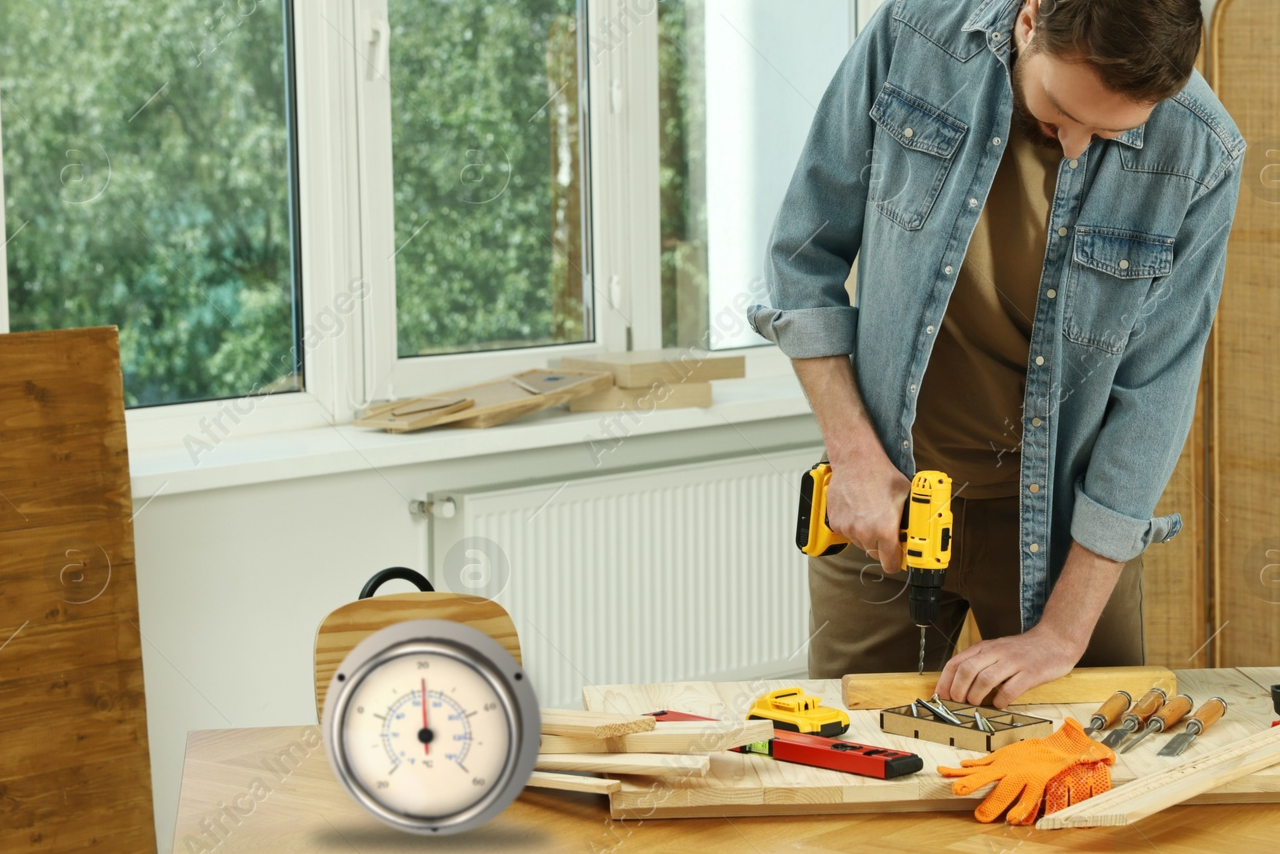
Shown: 20; °C
